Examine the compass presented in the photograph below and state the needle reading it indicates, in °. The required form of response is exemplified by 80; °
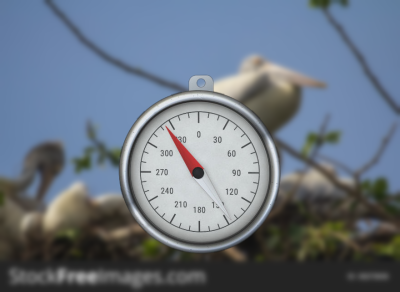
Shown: 325; °
